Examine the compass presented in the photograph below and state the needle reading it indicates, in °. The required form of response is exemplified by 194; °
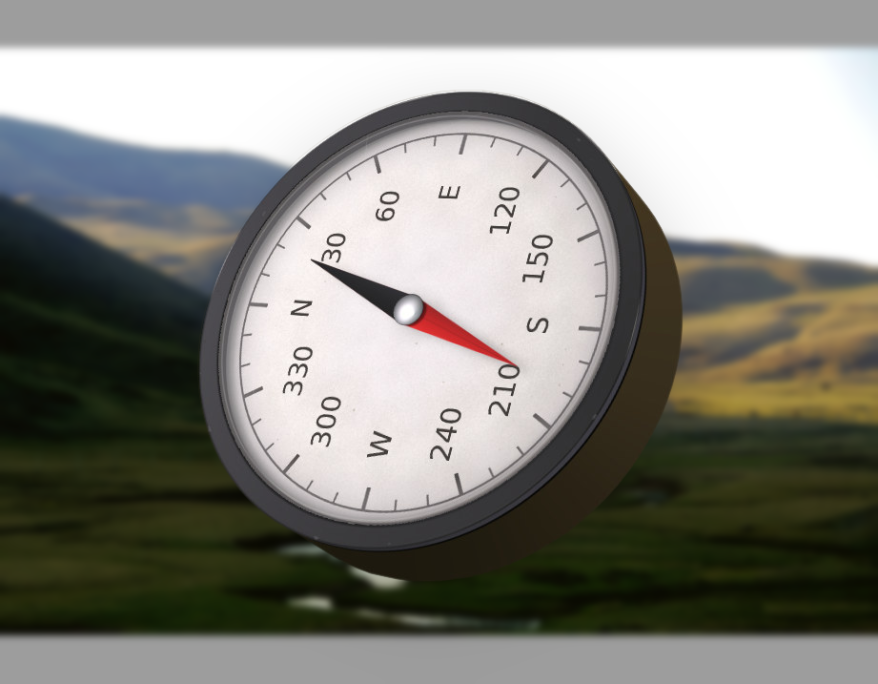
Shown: 200; °
